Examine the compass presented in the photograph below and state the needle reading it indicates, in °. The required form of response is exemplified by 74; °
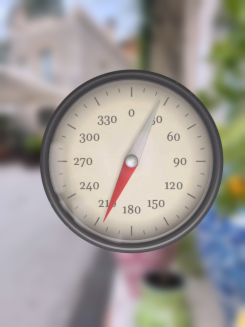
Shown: 205; °
